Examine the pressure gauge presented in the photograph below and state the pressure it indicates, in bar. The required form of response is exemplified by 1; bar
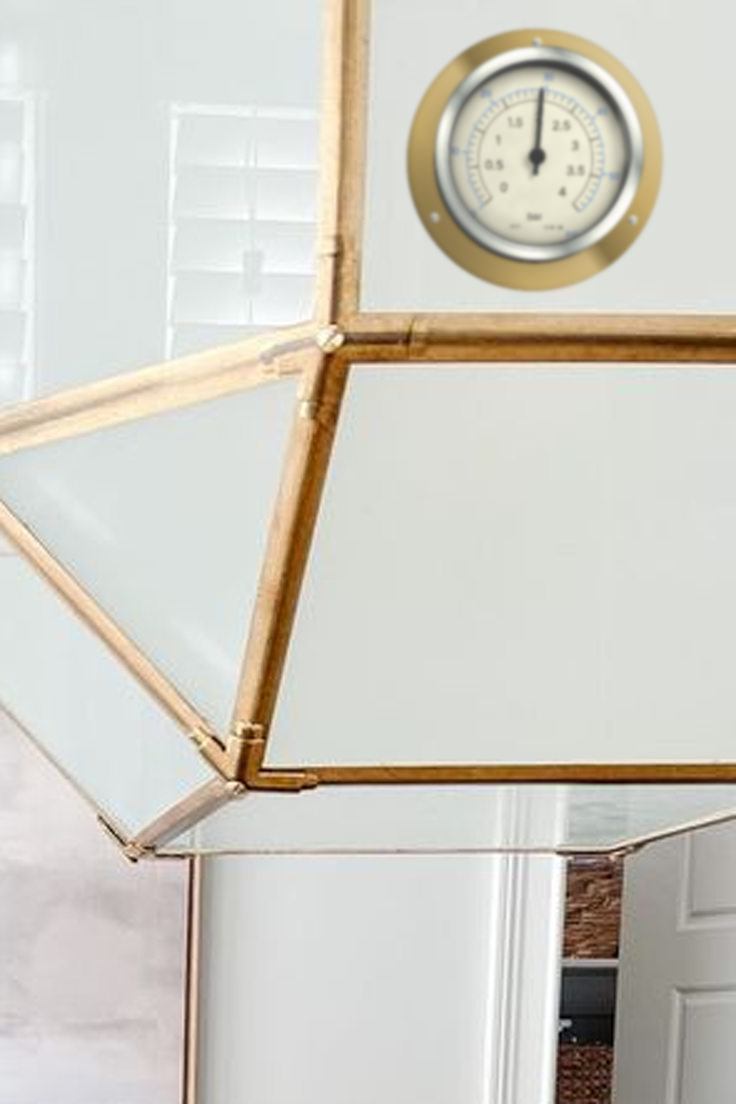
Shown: 2; bar
